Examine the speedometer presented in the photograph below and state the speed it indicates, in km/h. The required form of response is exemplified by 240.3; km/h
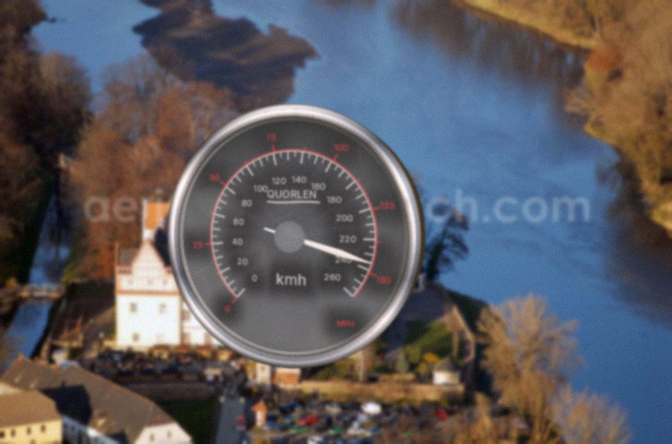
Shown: 235; km/h
